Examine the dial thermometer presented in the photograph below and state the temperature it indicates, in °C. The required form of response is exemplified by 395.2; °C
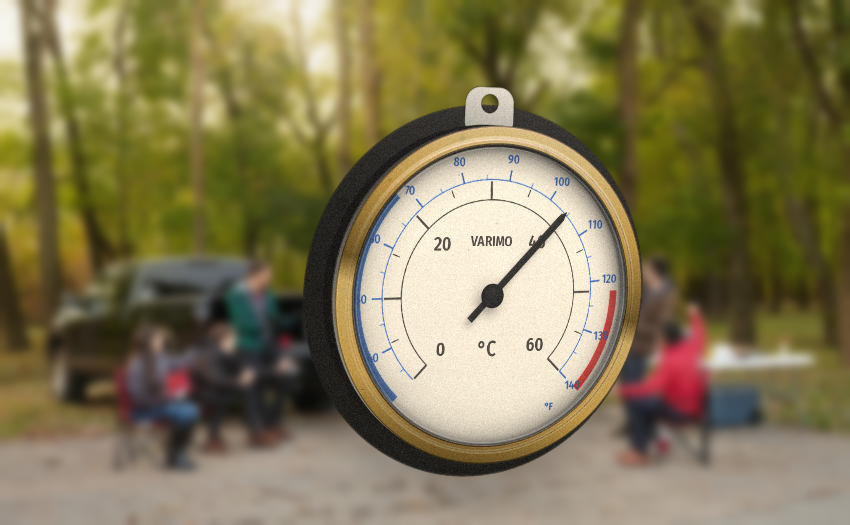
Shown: 40; °C
